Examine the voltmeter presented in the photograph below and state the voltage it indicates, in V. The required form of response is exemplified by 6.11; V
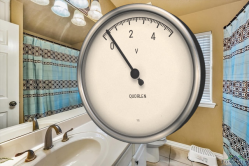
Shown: 0.5; V
